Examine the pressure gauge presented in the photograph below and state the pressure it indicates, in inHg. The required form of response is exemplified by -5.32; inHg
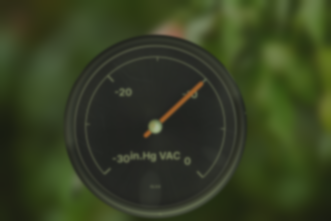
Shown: -10; inHg
